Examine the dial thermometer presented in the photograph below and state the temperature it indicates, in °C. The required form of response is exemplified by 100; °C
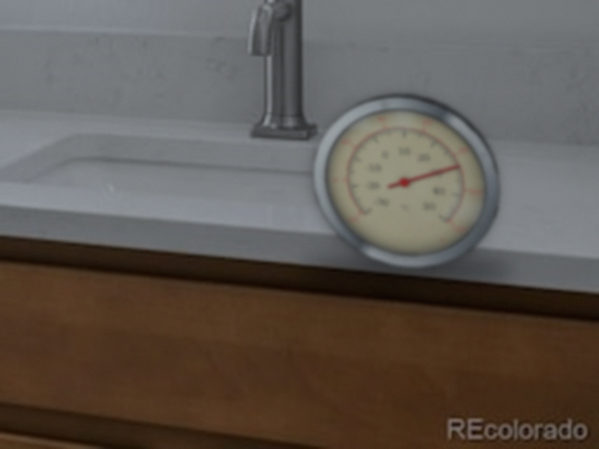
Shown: 30; °C
